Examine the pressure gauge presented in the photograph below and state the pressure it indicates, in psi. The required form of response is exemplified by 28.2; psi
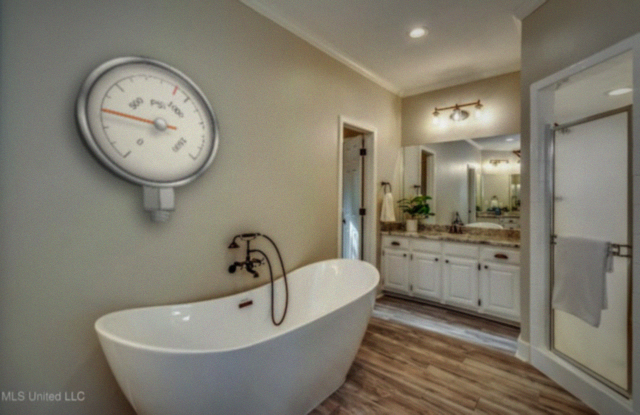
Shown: 300; psi
